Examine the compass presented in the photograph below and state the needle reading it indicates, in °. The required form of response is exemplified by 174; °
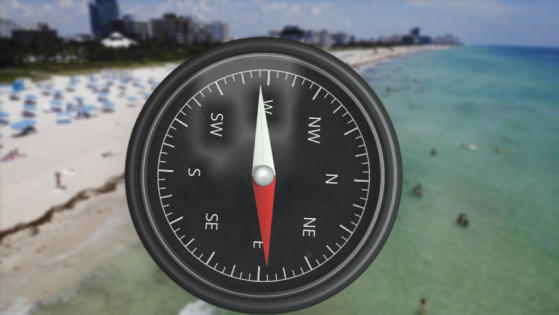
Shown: 85; °
